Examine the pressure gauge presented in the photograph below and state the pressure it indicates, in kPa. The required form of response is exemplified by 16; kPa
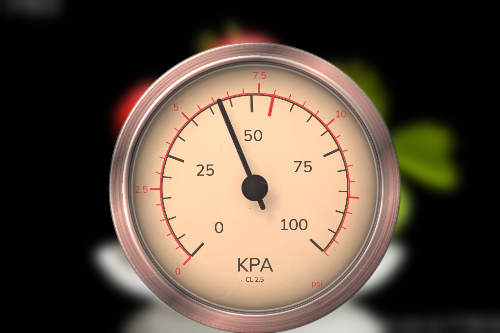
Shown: 42.5; kPa
